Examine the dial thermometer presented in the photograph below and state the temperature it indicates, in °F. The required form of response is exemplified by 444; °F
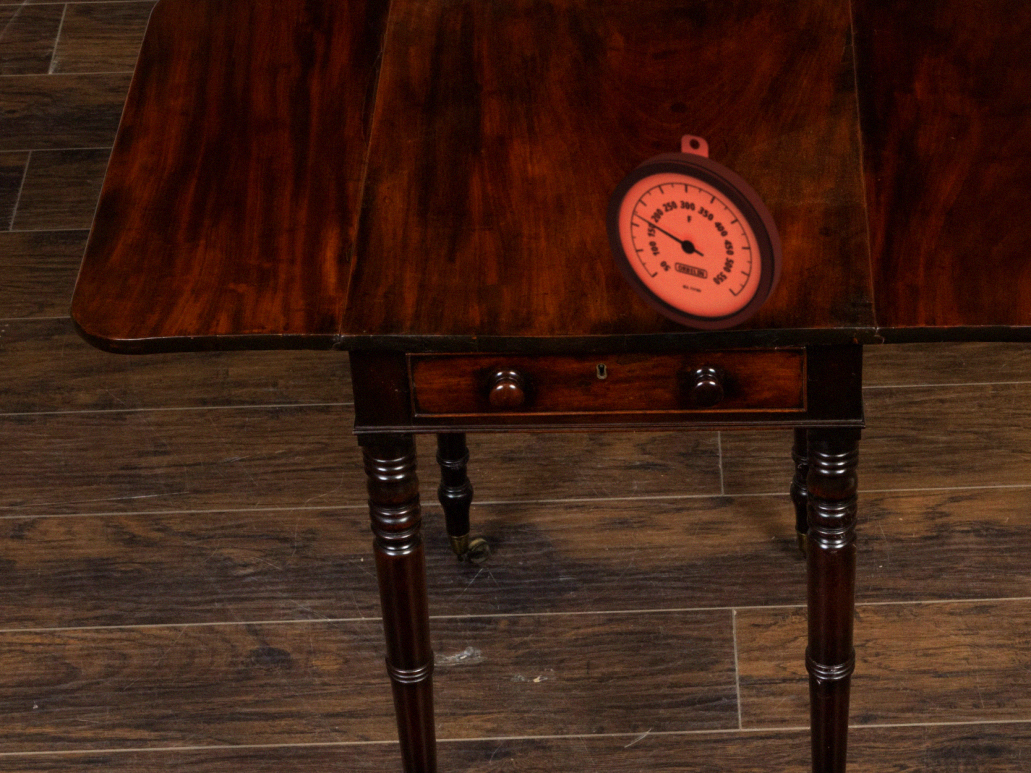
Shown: 175; °F
